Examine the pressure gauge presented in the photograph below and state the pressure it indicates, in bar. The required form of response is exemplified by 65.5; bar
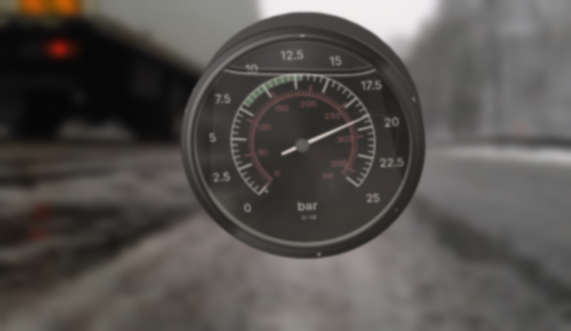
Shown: 19; bar
